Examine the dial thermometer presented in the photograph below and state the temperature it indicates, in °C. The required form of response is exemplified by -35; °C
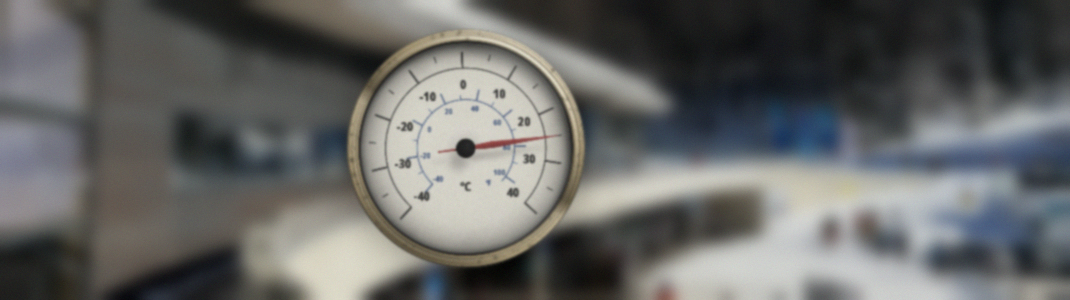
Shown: 25; °C
